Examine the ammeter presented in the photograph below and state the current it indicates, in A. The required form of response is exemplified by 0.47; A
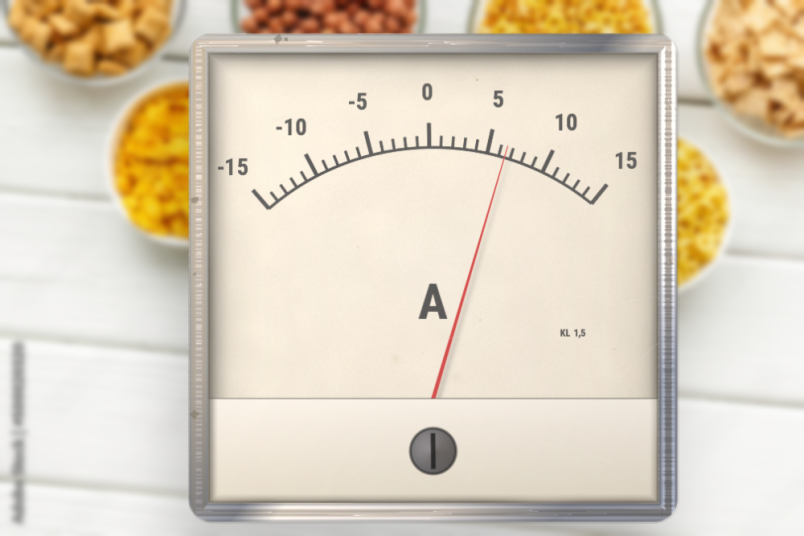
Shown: 6.5; A
